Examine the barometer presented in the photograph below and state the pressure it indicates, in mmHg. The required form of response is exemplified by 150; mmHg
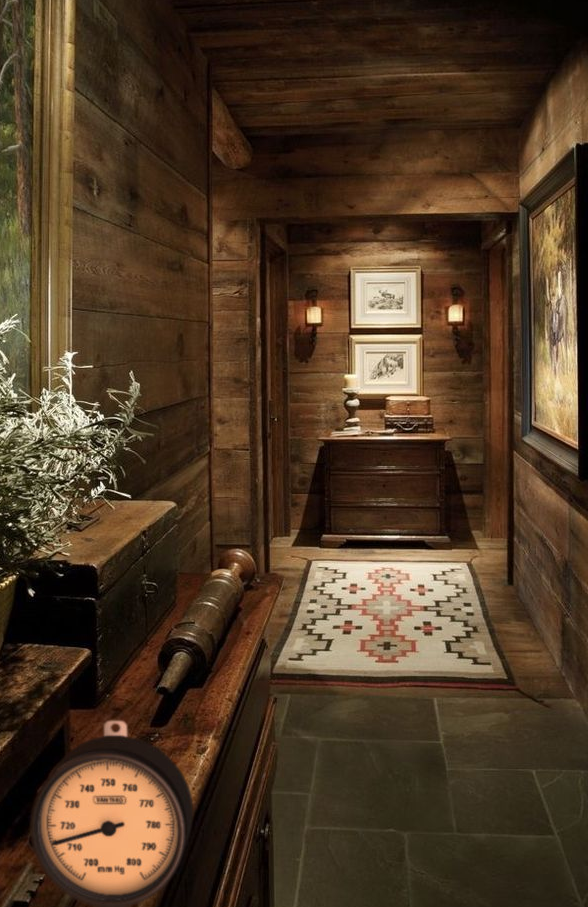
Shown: 715; mmHg
